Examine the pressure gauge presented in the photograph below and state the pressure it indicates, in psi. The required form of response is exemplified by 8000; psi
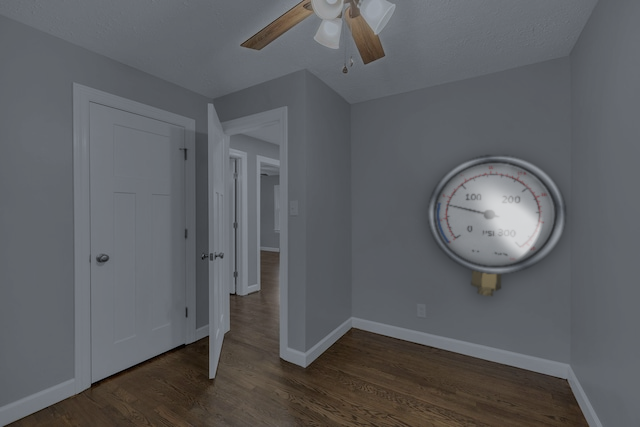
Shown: 60; psi
